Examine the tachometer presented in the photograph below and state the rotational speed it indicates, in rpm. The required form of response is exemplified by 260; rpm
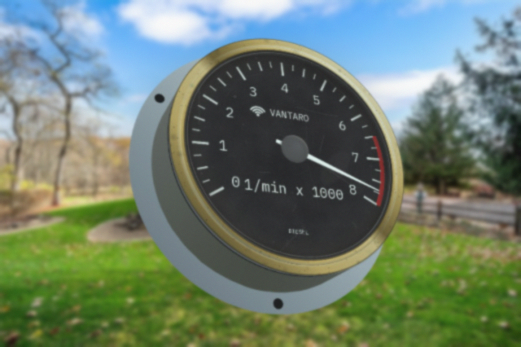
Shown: 7750; rpm
